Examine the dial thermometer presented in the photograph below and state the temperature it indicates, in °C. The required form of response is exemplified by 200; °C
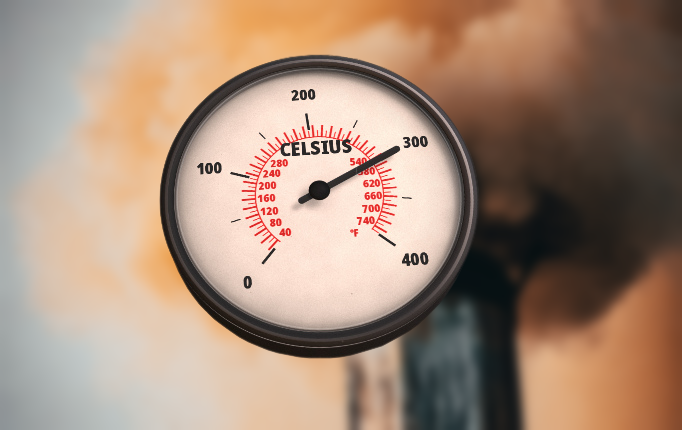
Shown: 300; °C
